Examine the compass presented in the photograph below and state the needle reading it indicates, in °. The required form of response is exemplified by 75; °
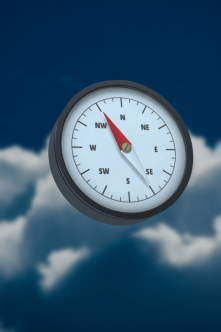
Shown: 330; °
